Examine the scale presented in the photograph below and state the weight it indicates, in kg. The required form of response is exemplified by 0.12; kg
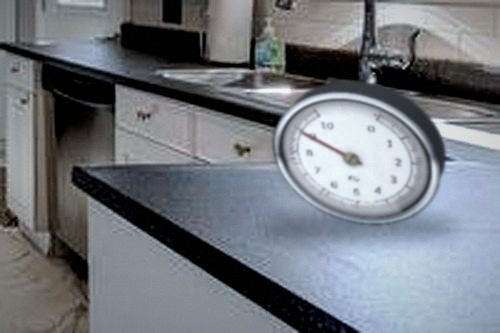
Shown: 9; kg
